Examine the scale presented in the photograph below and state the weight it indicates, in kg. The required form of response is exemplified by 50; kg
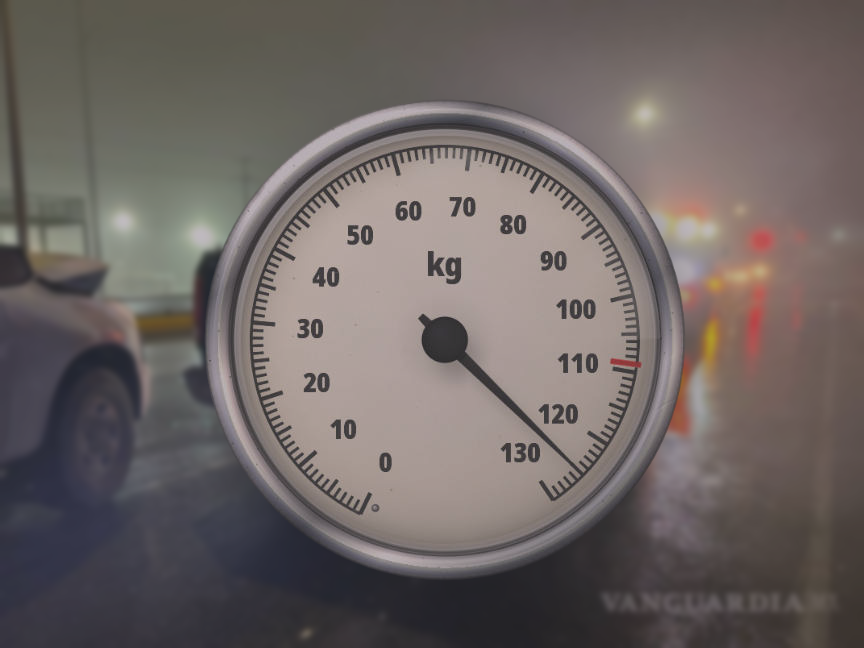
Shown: 125; kg
